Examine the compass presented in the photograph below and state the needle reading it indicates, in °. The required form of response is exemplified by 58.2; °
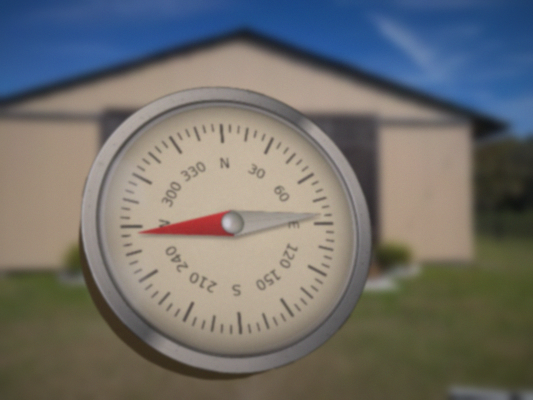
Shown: 265; °
